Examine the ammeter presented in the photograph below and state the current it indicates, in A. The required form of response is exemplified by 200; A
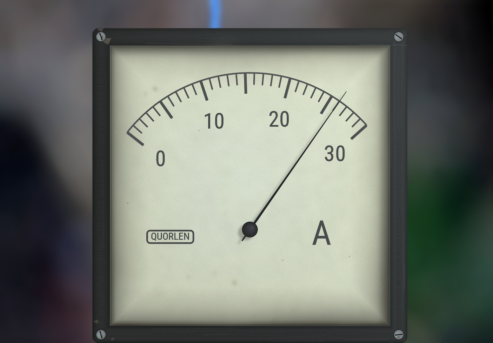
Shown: 26; A
